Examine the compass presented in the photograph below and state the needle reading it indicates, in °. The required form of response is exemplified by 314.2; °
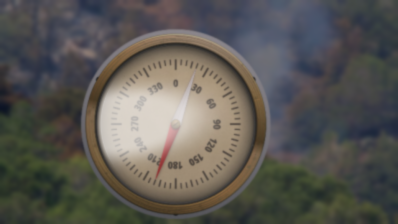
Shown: 200; °
